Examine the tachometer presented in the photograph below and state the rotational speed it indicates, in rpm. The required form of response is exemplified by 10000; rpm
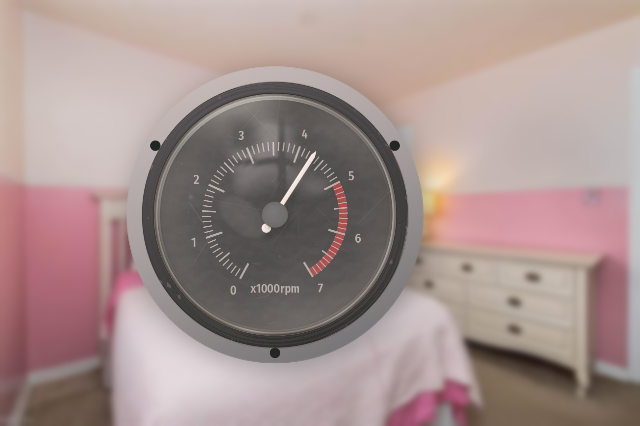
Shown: 4300; rpm
